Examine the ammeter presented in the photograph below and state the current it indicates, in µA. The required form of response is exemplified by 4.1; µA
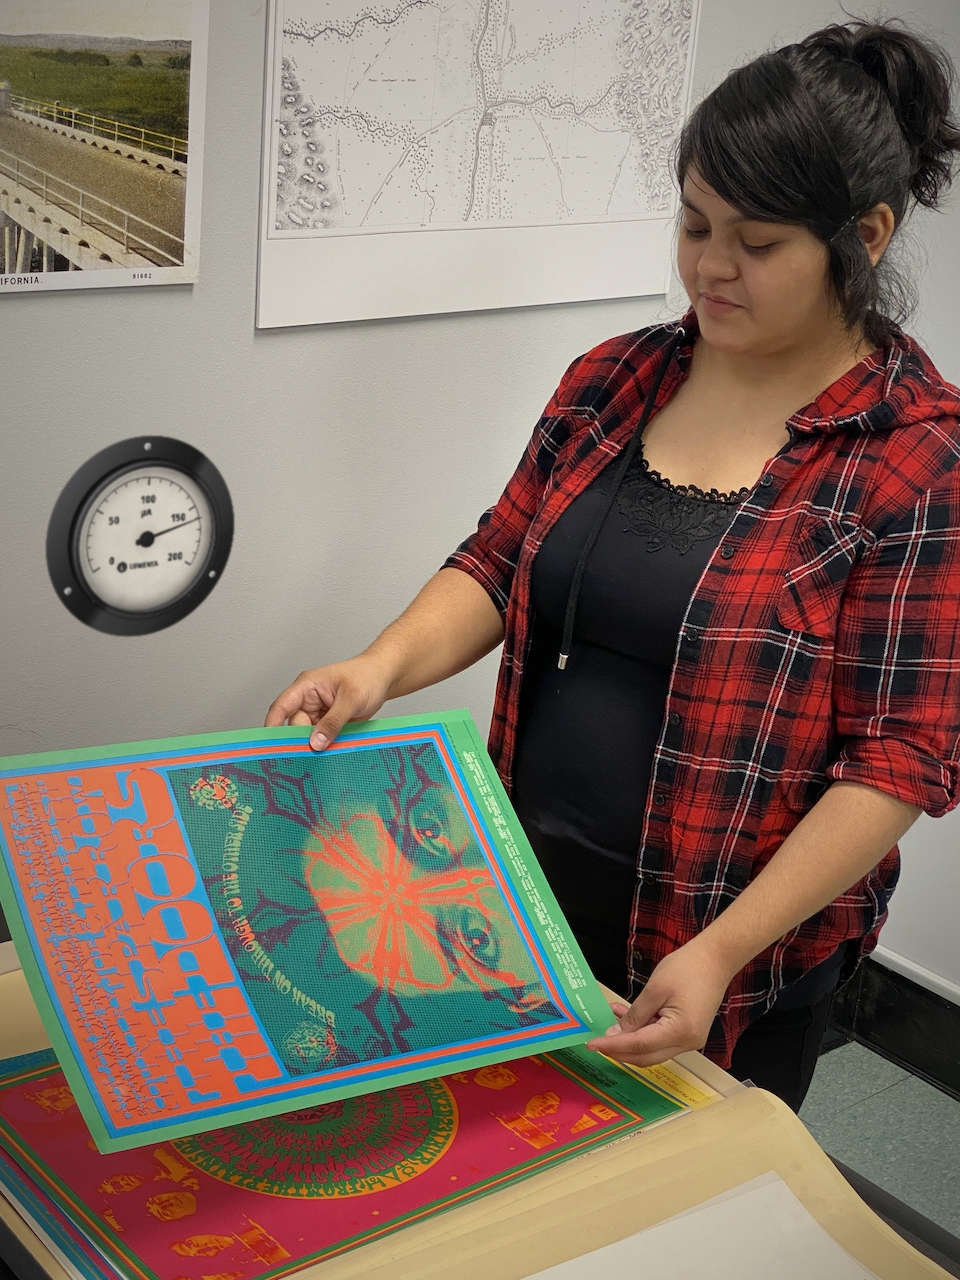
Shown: 160; µA
